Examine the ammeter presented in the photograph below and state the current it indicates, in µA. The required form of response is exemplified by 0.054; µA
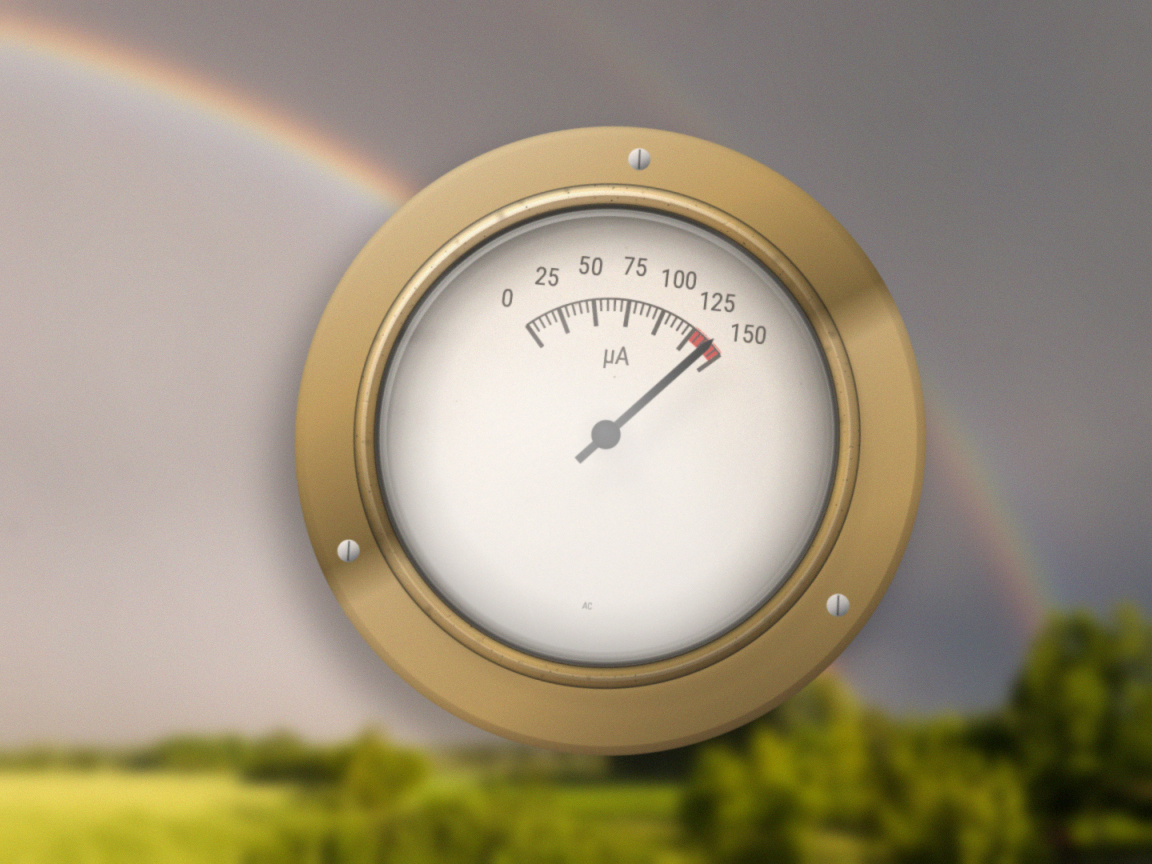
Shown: 140; µA
